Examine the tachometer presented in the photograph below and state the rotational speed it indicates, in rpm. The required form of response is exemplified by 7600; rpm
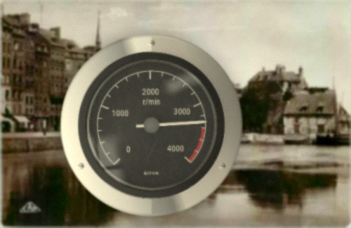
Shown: 3300; rpm
